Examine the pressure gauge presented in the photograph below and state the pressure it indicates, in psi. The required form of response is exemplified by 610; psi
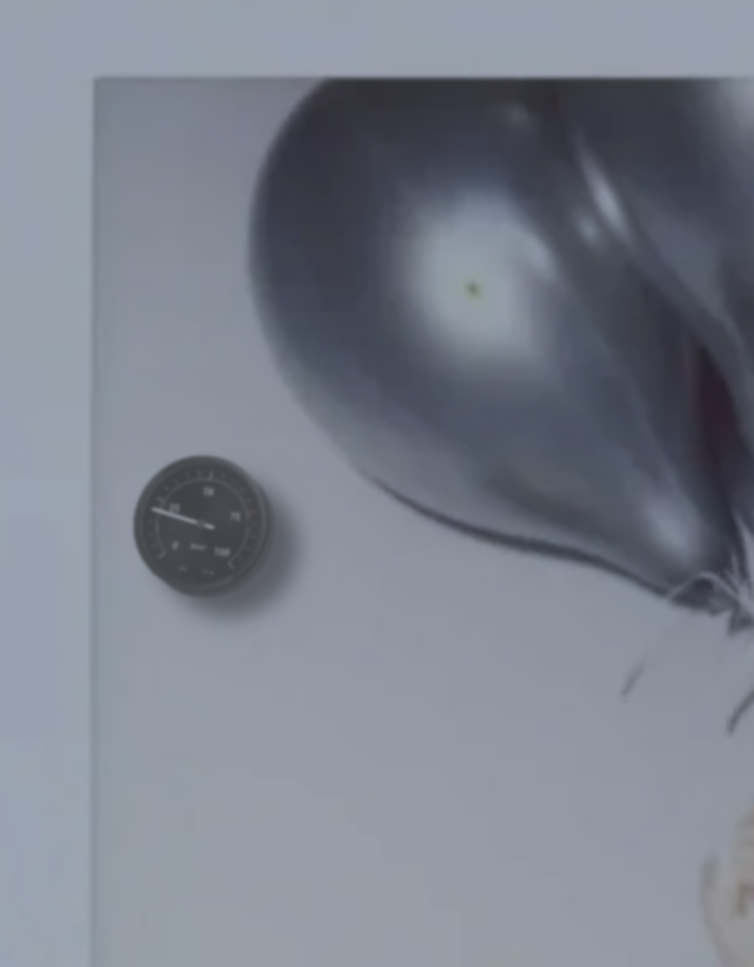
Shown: 20; psi
